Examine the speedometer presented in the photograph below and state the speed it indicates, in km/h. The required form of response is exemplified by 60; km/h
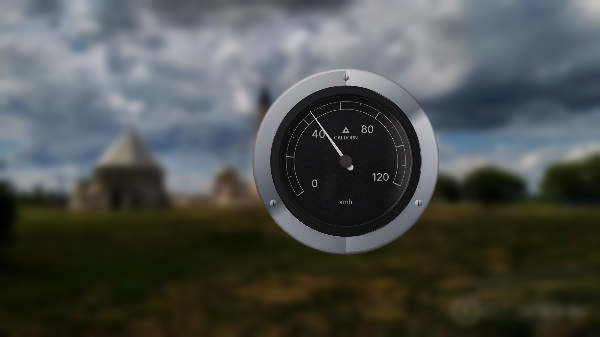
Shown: 45; km/h
